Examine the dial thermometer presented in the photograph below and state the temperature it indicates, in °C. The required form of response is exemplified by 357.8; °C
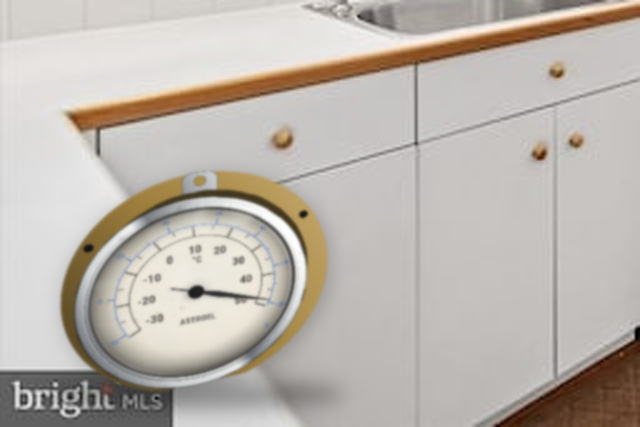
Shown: 47.5; °C
